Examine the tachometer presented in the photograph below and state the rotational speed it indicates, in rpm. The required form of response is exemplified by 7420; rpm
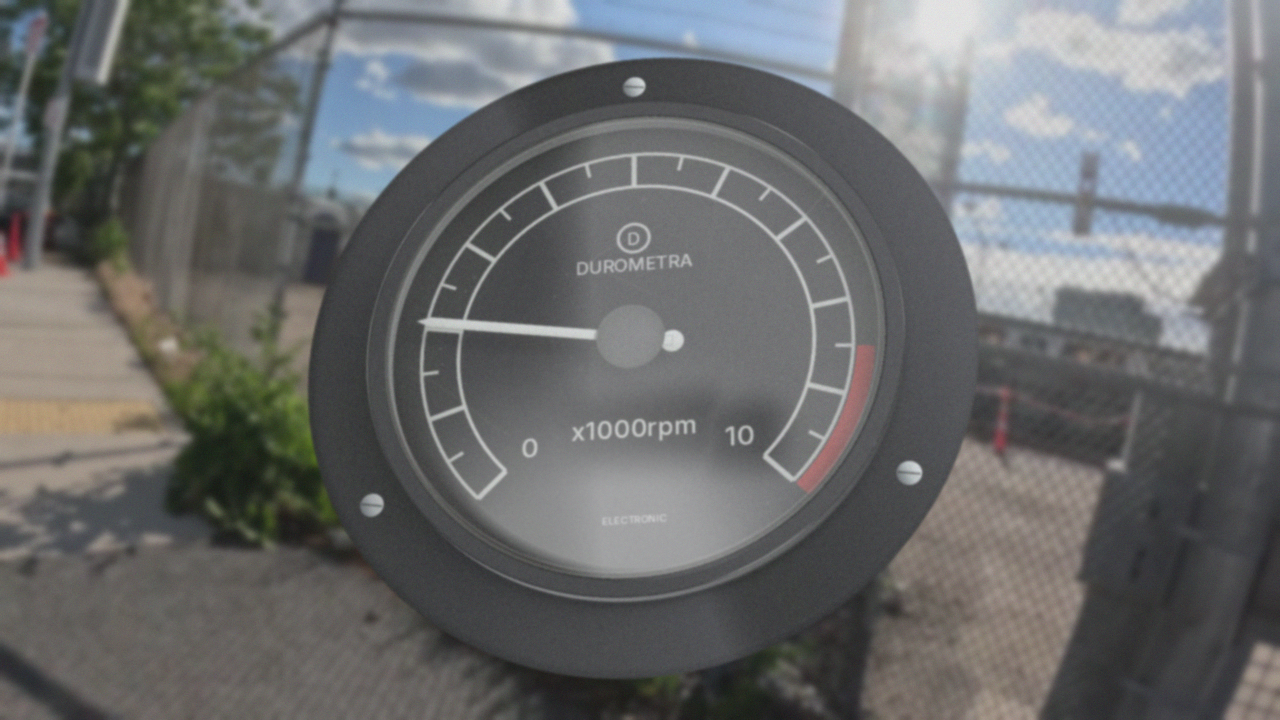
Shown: 2000; rpm
